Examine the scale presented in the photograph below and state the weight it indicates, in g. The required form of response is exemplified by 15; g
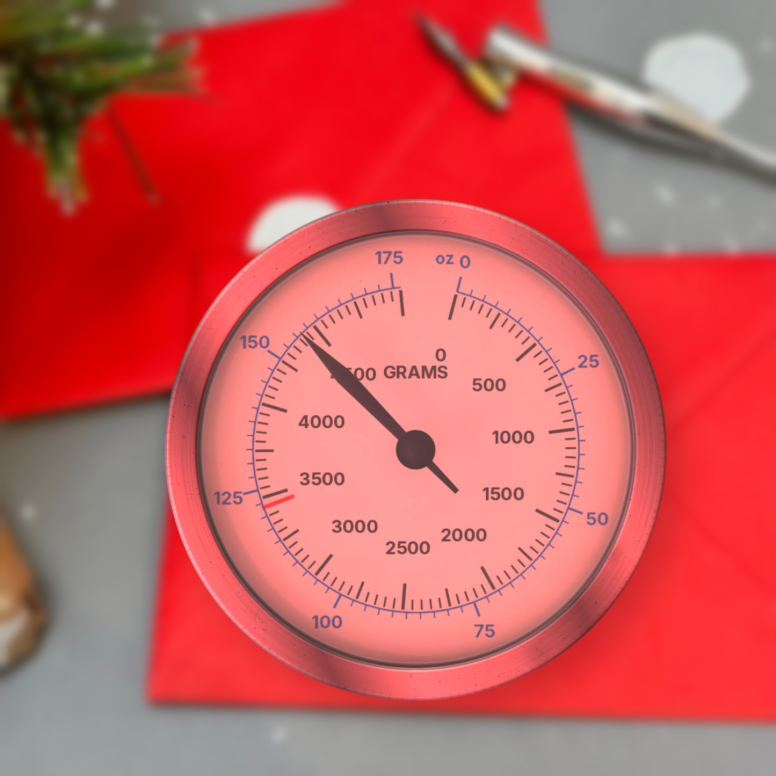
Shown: 4425; g
